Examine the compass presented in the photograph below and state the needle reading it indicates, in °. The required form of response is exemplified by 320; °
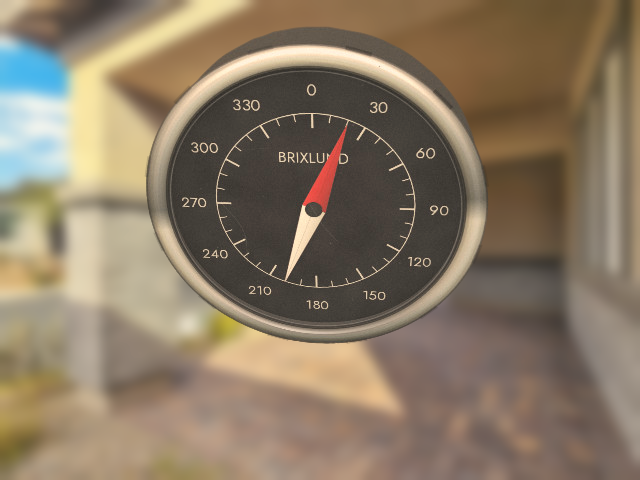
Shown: 20; °
